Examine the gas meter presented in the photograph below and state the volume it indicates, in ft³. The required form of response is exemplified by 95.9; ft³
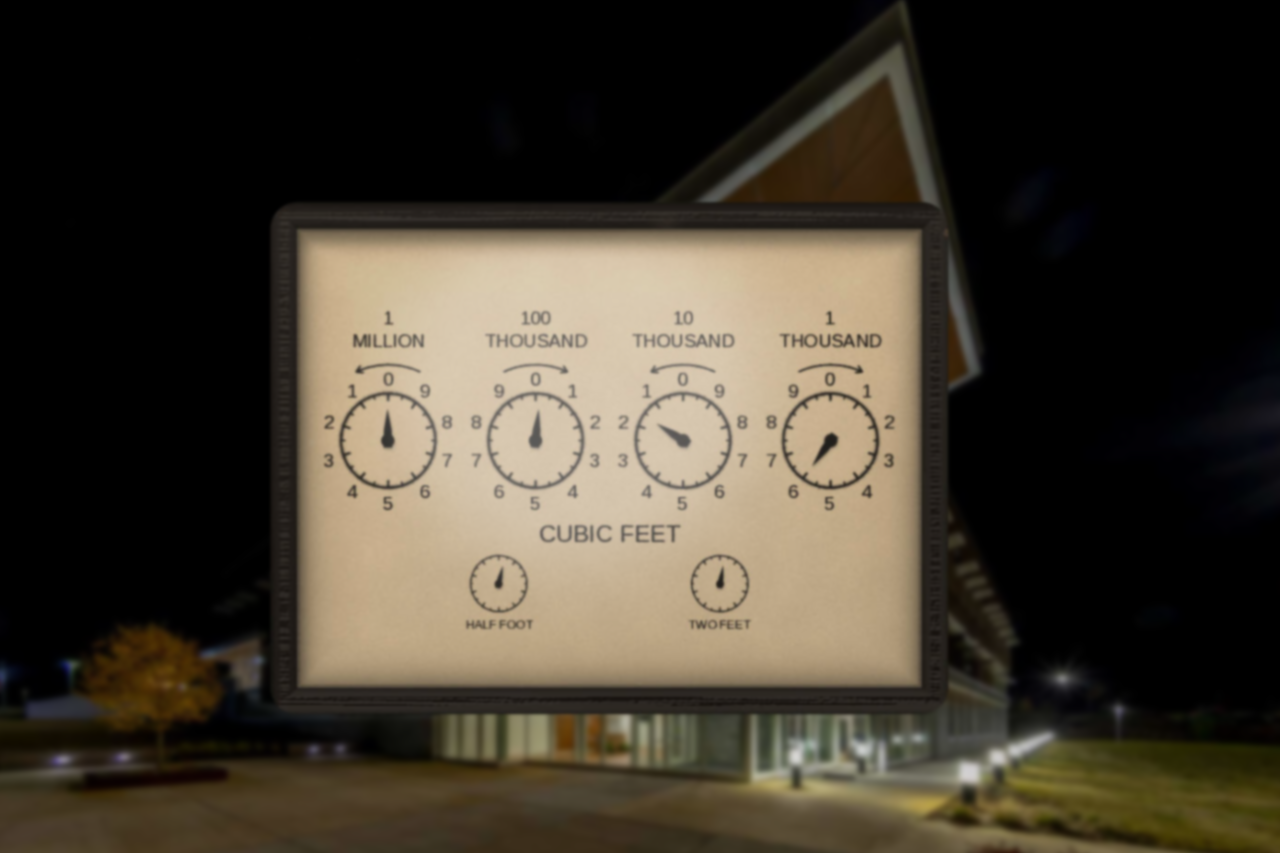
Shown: 1600; ft³
